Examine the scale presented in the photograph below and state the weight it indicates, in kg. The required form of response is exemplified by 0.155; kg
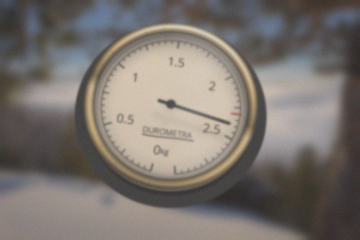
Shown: 2.4; kg
